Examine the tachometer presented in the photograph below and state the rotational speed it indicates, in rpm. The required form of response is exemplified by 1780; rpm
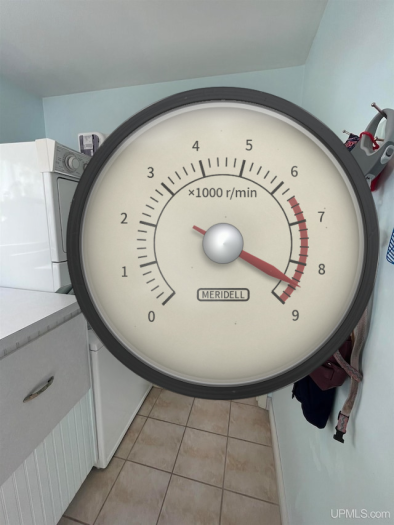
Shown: 8500; rpm
